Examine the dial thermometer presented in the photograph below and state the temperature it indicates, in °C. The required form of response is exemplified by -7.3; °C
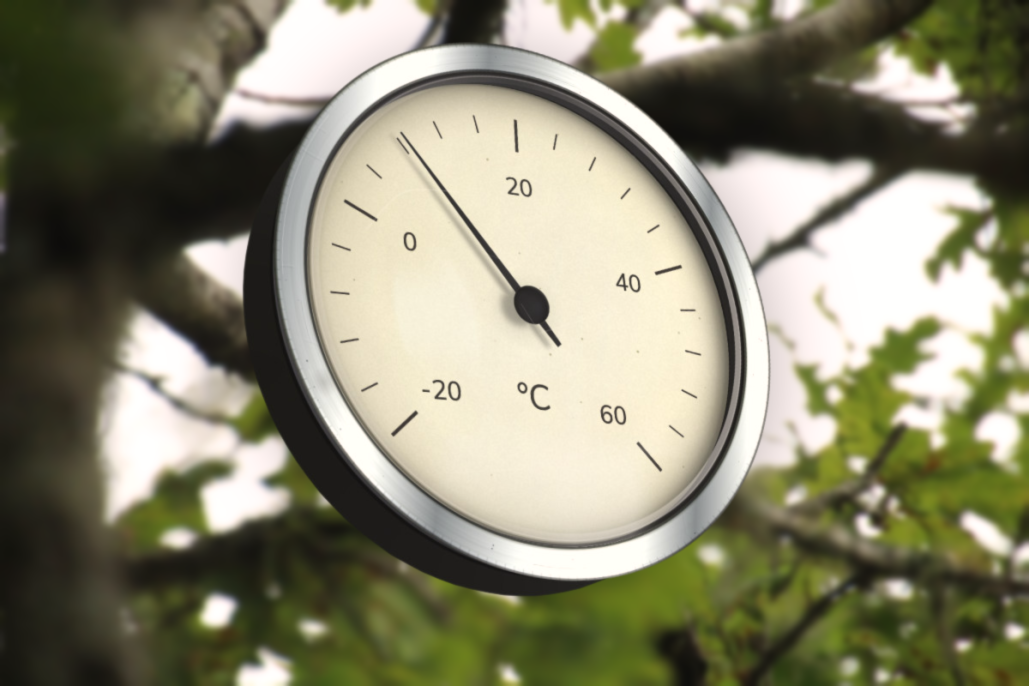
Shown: 8; °C
